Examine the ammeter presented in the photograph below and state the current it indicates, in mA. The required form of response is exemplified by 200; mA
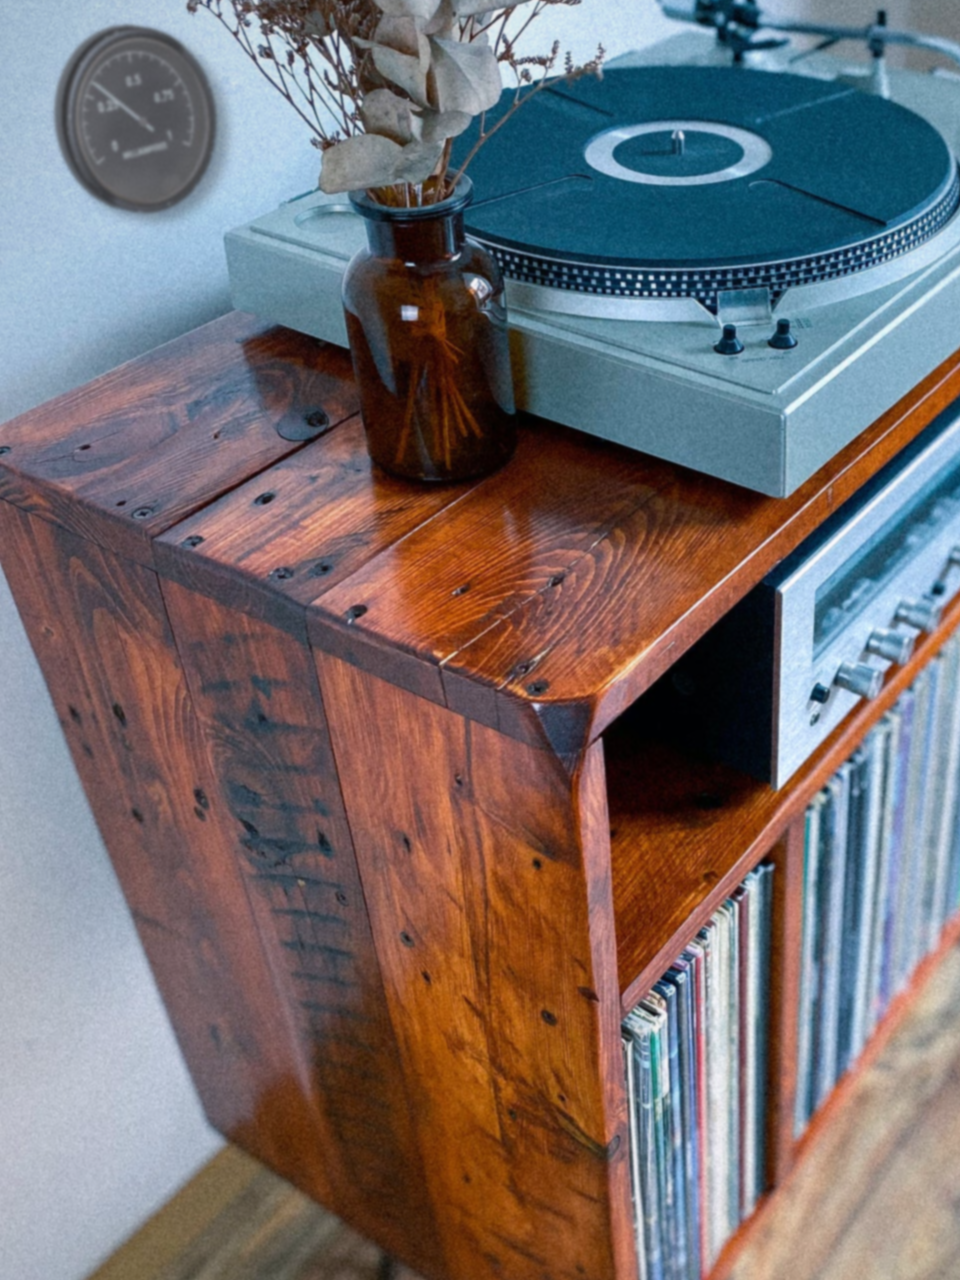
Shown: 0.3; mA
